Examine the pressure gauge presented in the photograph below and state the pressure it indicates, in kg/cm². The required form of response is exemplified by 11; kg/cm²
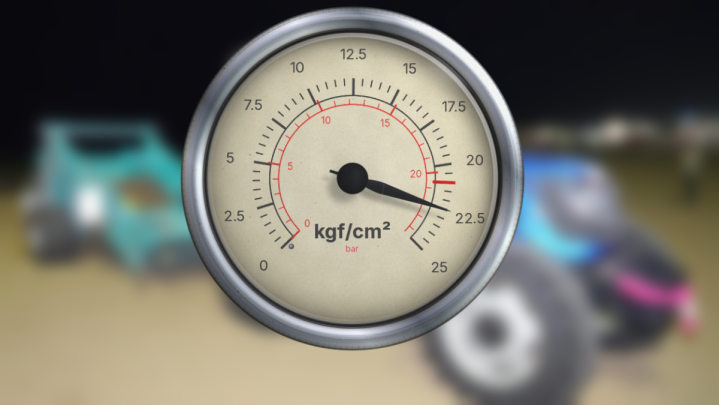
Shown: 22.5; kg/cm²
